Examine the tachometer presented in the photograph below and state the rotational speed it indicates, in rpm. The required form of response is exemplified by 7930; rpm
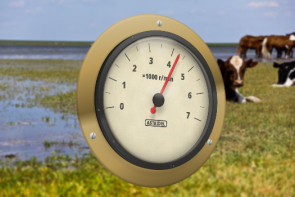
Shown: 4250; rpm
